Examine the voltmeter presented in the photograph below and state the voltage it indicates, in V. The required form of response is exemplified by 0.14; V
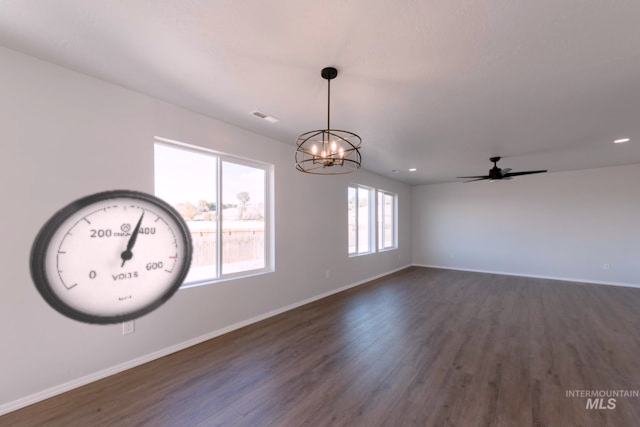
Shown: 350; V
